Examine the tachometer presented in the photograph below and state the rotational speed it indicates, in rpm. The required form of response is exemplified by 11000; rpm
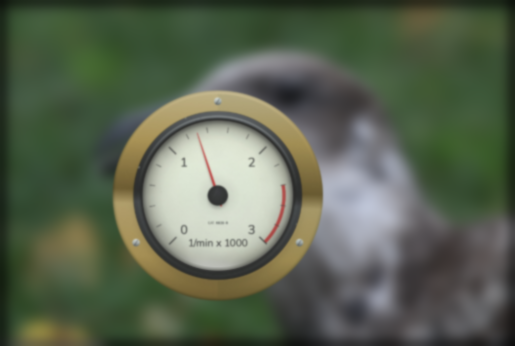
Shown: 1300; rpm
